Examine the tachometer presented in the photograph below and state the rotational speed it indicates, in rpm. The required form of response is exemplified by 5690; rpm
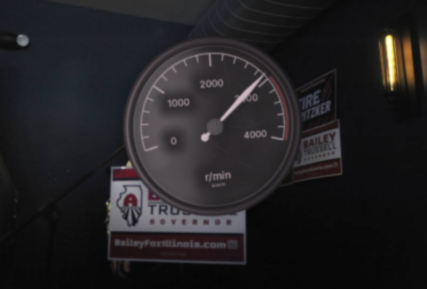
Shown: 2900; rpm
